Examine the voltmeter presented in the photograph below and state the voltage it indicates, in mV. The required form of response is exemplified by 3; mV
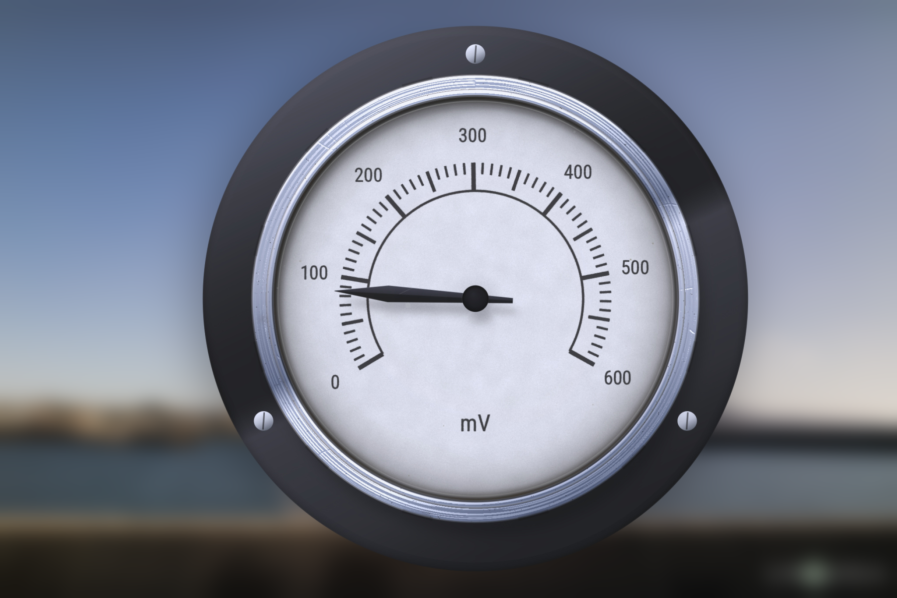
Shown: 85; mV
